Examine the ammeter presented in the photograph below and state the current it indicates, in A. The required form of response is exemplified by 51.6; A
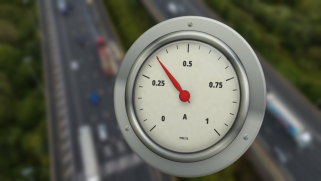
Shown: 0.35; A
